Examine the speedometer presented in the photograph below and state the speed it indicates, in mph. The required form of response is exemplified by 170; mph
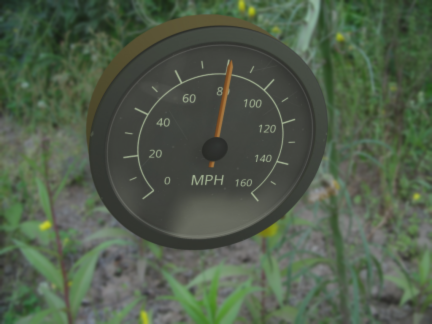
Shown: 80; mph
